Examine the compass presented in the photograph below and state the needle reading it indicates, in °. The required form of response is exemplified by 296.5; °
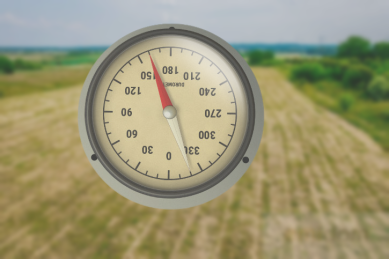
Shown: 160; °
